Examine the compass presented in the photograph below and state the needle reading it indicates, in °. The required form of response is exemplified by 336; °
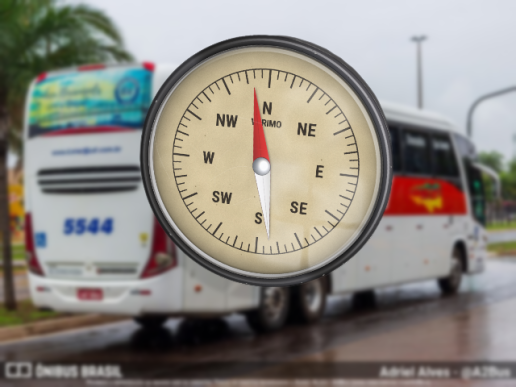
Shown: 350; °
